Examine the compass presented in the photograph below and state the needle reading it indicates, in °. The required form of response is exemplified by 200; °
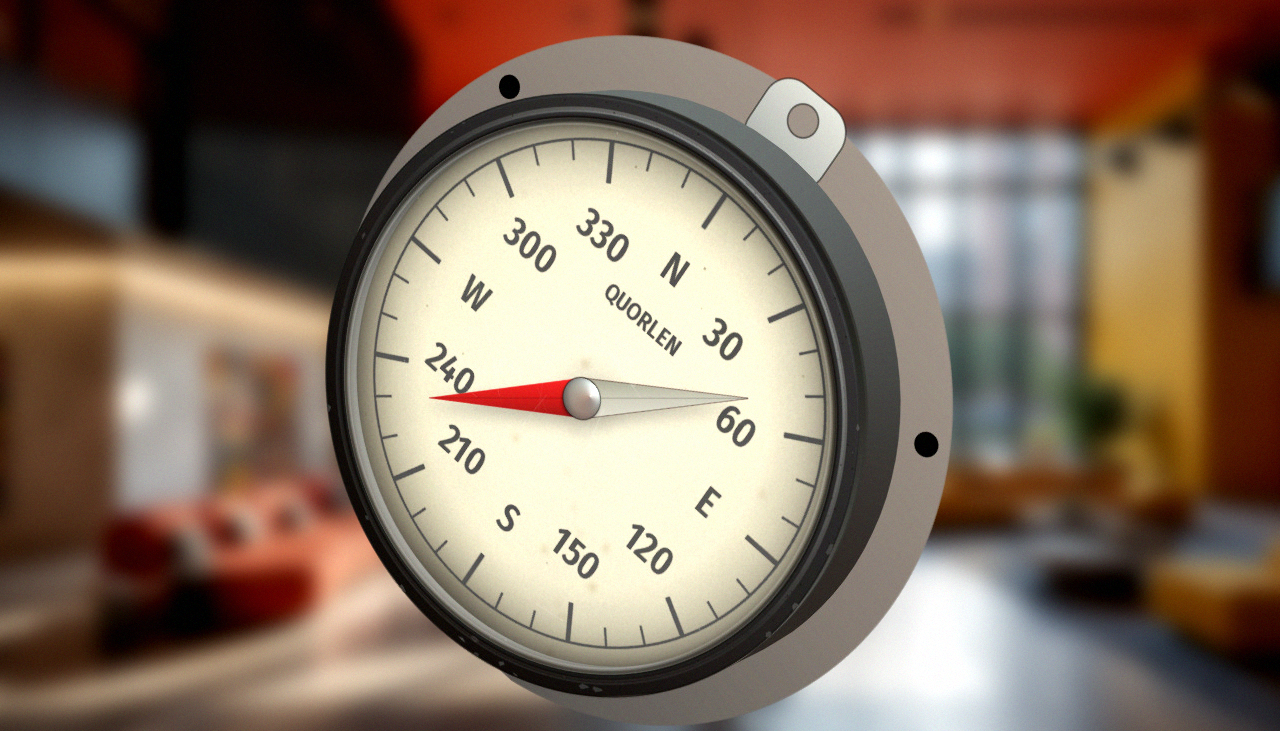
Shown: 230; °
